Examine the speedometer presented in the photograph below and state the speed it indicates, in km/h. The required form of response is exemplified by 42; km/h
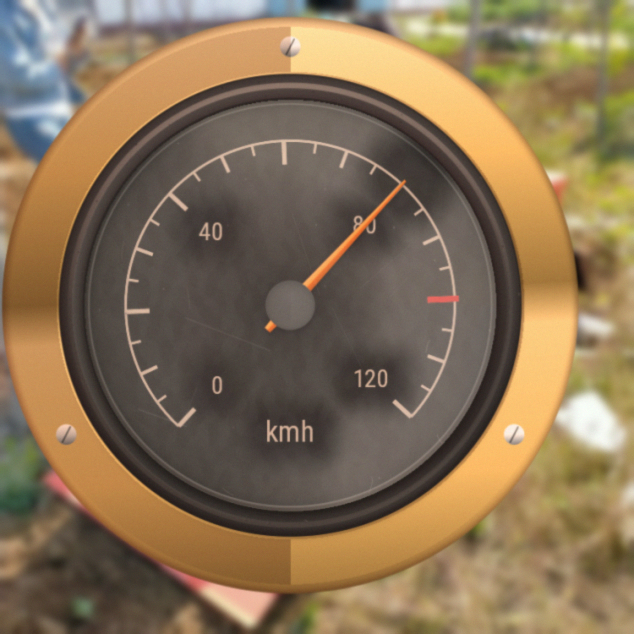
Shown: 80; km/h
